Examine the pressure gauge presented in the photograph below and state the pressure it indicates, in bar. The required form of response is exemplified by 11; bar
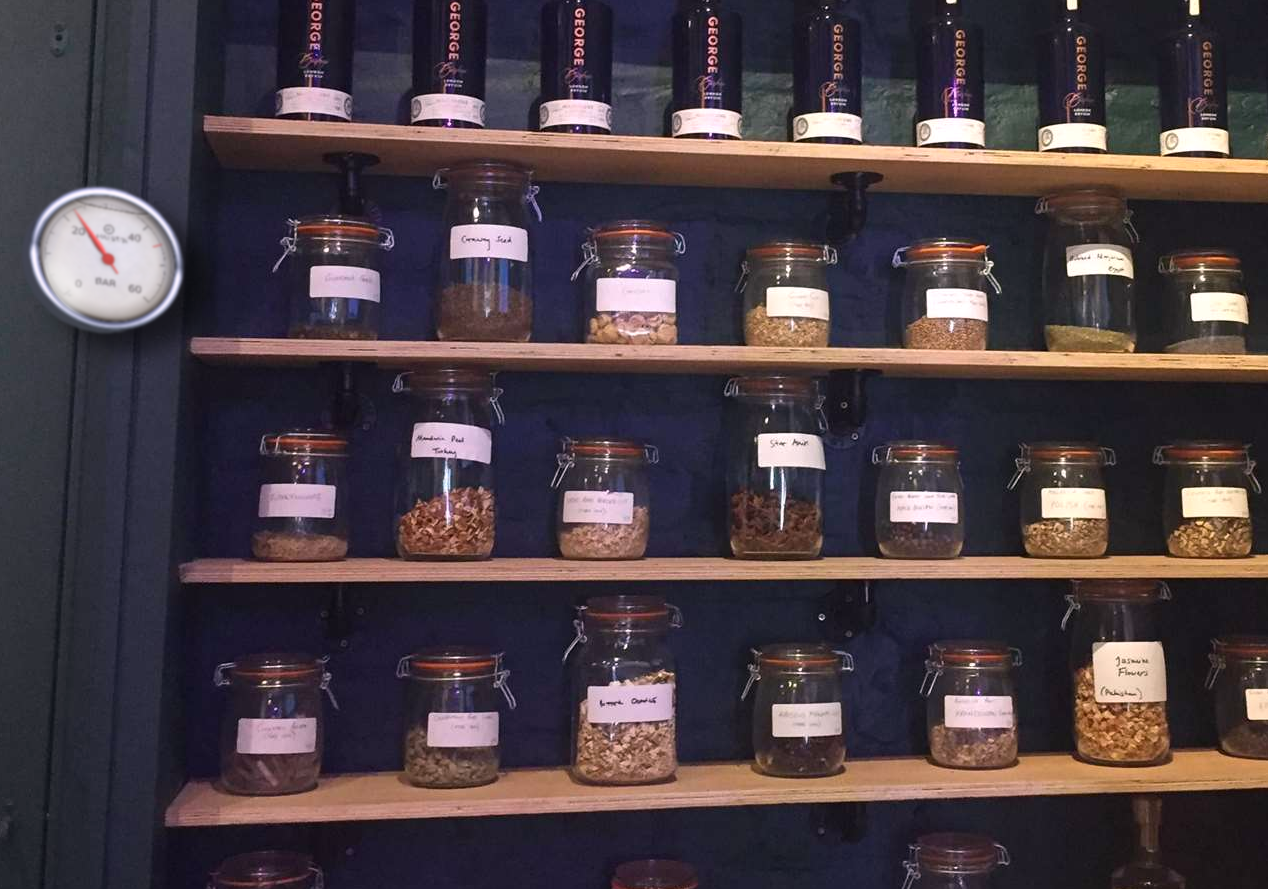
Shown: 22.5; bar
